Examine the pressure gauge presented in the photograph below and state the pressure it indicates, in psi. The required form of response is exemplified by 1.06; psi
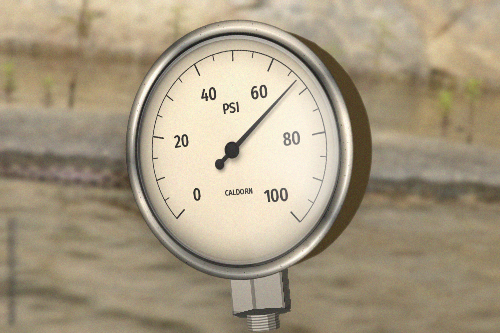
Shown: 67.5; psi
